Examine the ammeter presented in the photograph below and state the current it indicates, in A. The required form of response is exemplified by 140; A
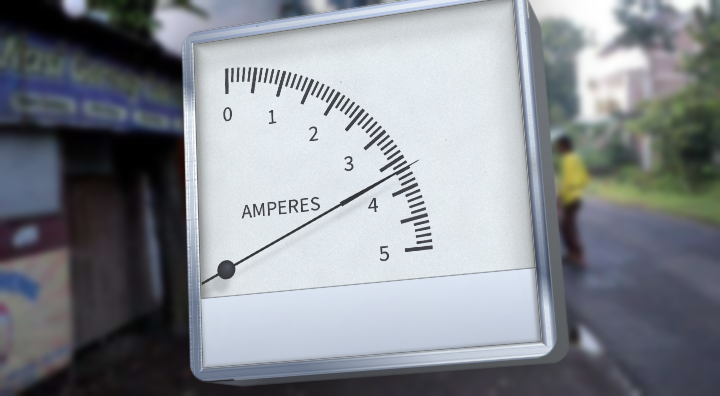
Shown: 3.7; A
